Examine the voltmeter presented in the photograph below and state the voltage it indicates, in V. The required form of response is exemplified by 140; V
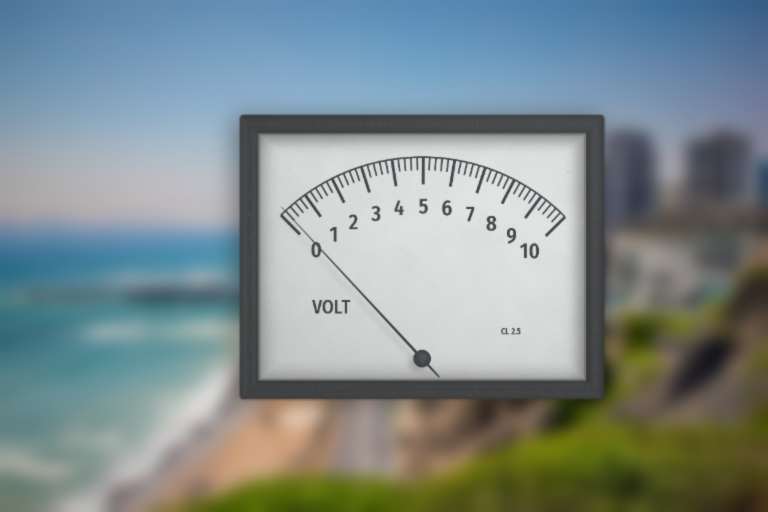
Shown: 0.2; V
